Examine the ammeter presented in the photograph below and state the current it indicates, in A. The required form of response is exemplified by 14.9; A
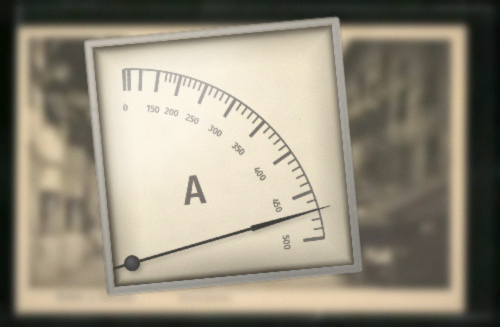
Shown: 470; A
